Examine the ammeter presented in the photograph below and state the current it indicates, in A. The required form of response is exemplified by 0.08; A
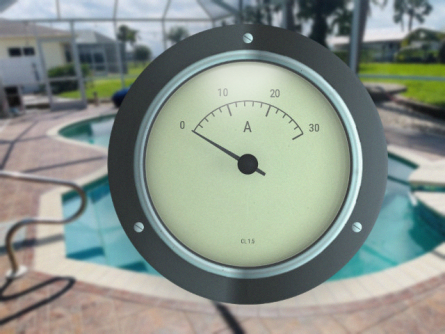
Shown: 0; A
